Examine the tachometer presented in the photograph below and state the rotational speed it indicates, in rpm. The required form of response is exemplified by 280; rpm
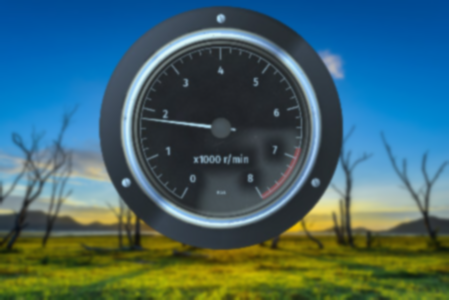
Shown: 1800; rpm
